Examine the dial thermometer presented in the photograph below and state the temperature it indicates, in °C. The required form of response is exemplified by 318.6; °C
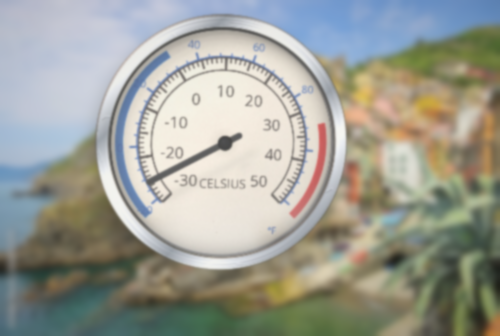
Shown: -25; °C
